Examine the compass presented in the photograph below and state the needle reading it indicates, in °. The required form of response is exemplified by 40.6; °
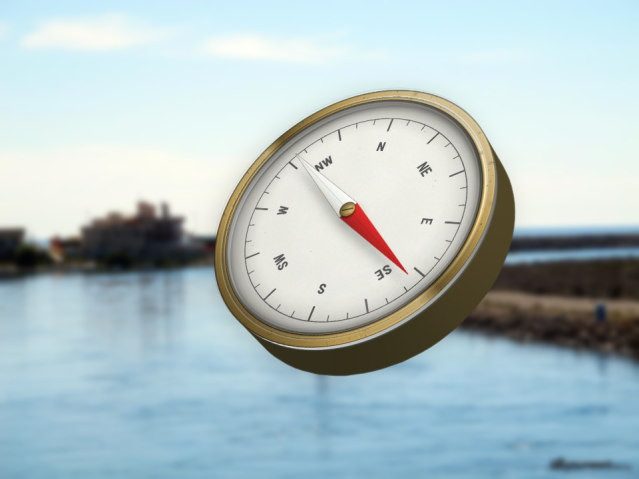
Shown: 125; °
